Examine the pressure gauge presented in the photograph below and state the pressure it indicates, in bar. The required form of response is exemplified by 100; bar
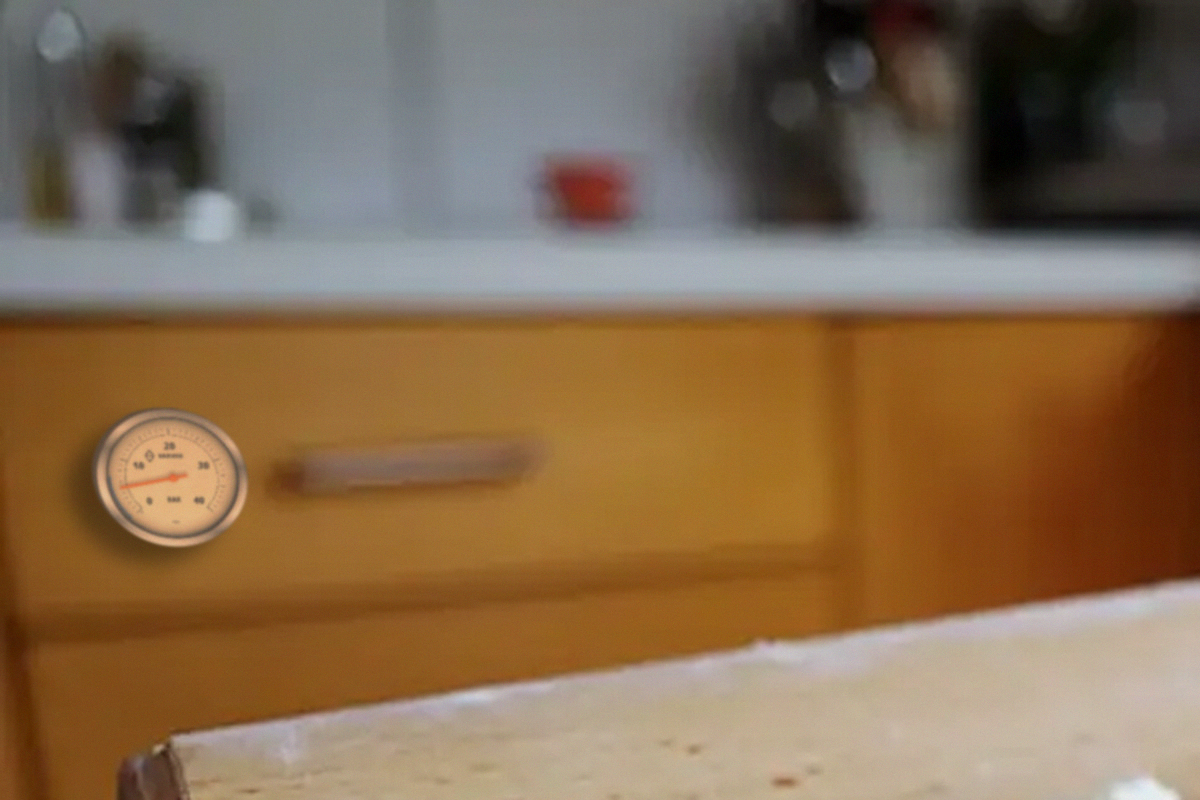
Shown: 5; bar
